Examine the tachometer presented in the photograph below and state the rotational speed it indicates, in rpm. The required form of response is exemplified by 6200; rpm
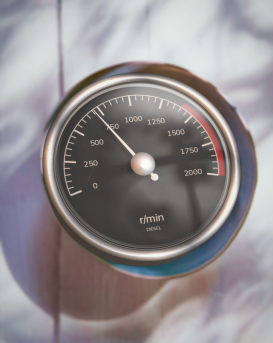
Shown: 700; rpm
